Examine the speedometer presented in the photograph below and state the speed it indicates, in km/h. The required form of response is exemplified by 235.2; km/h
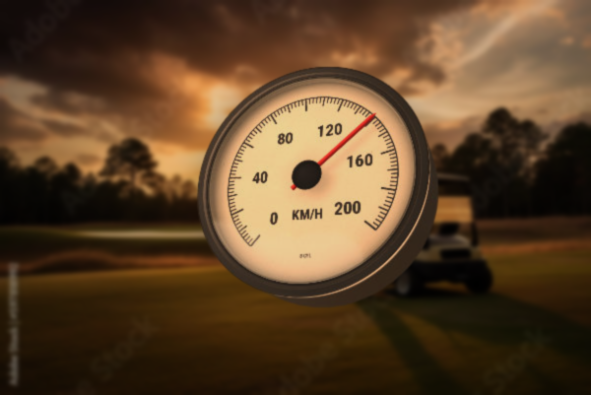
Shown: 140; km/h
